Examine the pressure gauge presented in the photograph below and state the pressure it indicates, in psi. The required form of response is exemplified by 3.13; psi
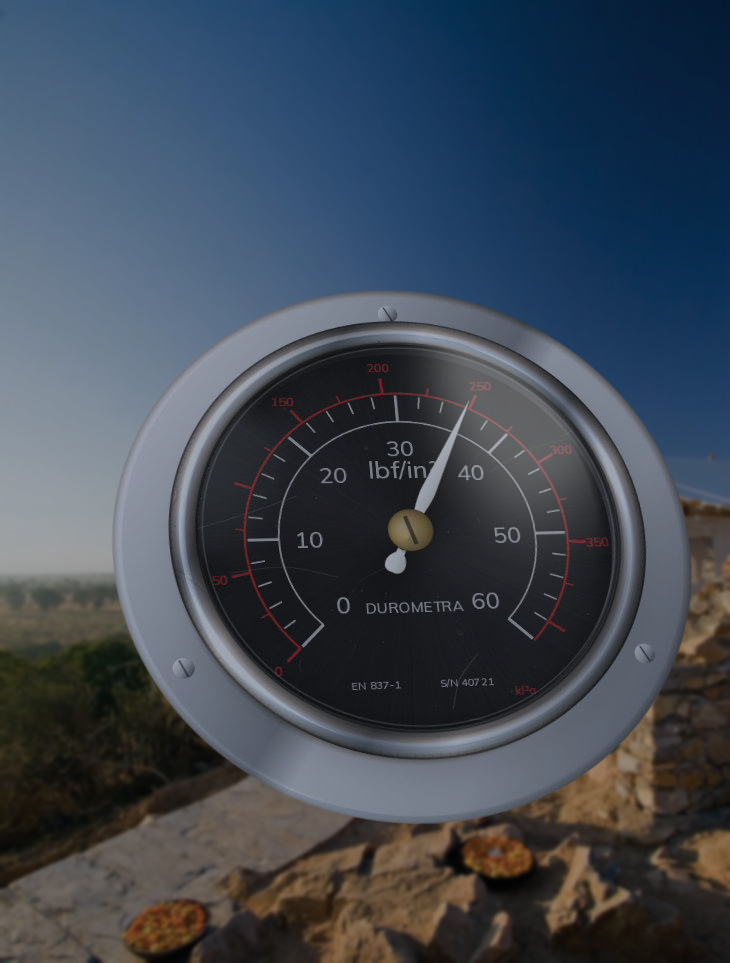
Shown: 36; psi
